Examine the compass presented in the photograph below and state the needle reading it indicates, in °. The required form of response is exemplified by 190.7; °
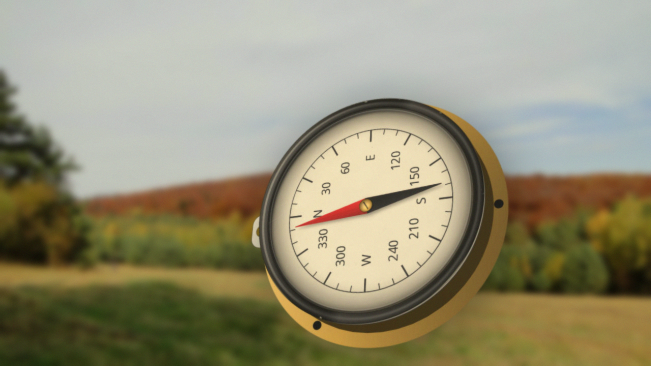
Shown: 350; °
